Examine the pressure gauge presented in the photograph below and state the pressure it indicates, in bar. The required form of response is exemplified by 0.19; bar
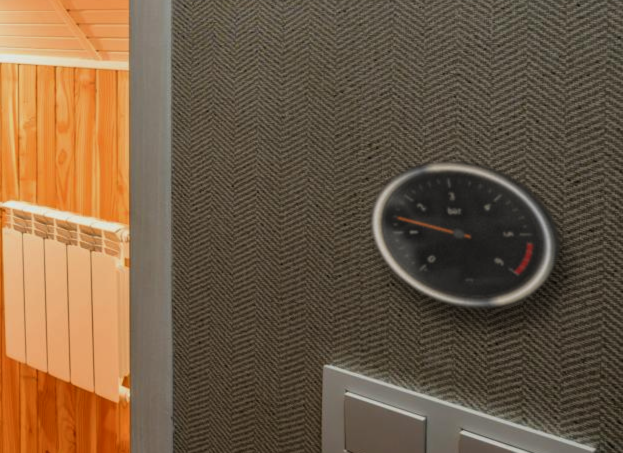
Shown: 1.4; bar
